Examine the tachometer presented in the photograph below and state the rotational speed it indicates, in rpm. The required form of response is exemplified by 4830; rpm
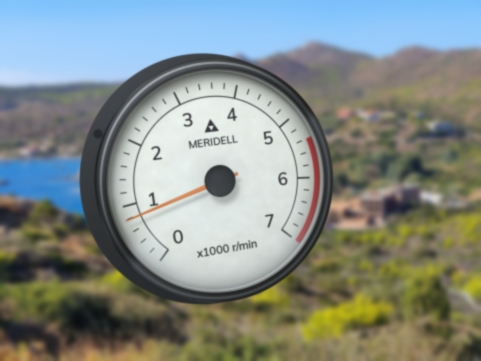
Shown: 800; rpm
